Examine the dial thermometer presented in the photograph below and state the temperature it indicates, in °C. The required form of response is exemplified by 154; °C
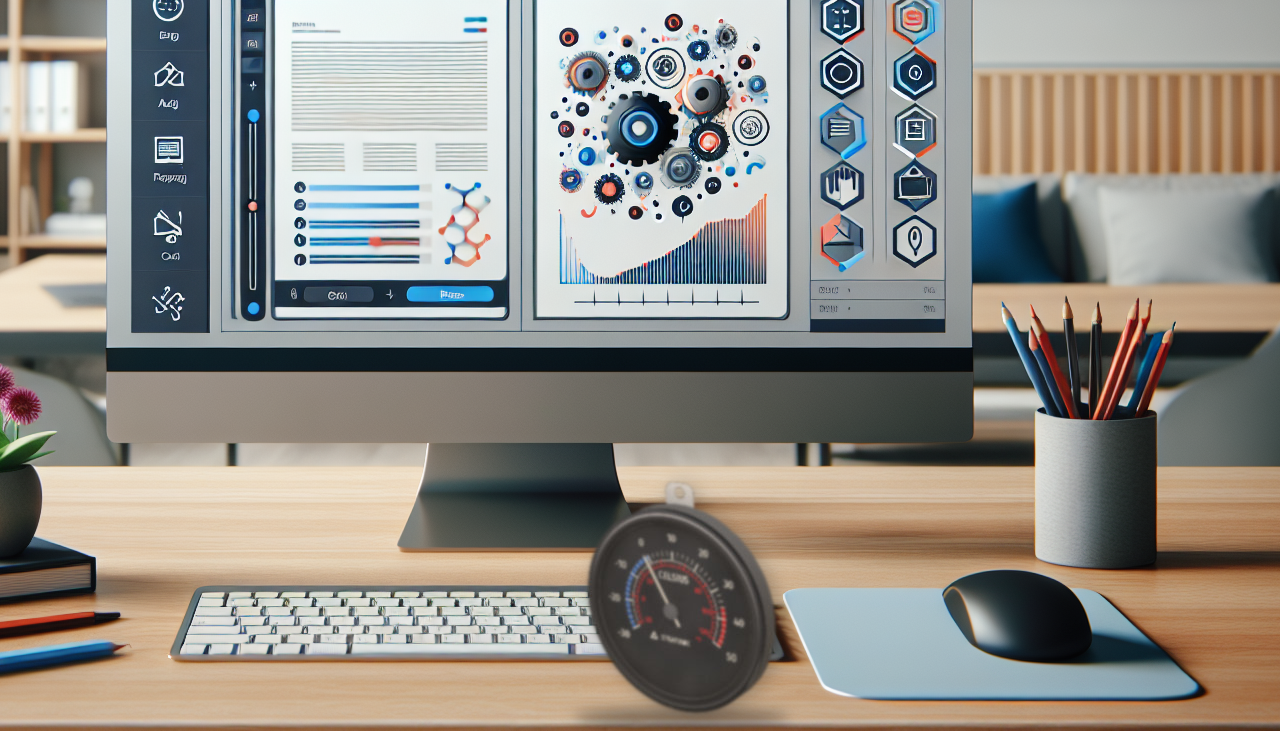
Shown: 0; °C
